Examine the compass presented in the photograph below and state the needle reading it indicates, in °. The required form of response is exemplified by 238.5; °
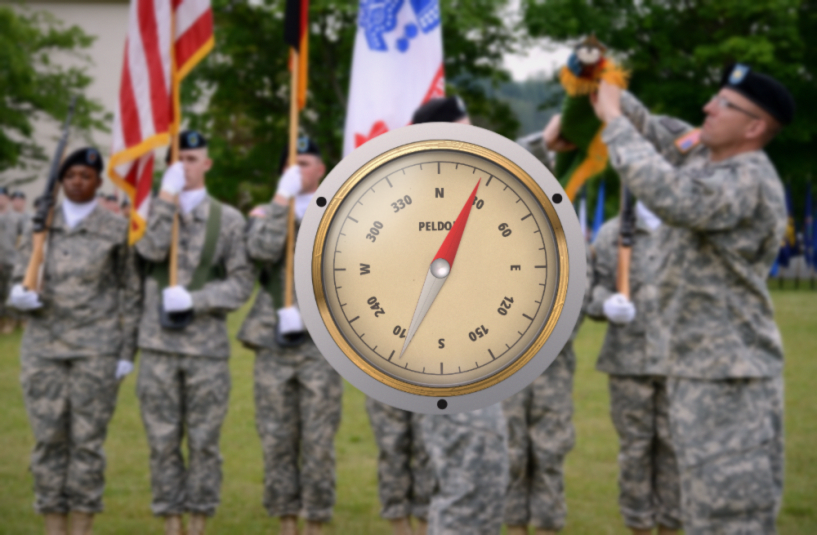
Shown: 25; °
